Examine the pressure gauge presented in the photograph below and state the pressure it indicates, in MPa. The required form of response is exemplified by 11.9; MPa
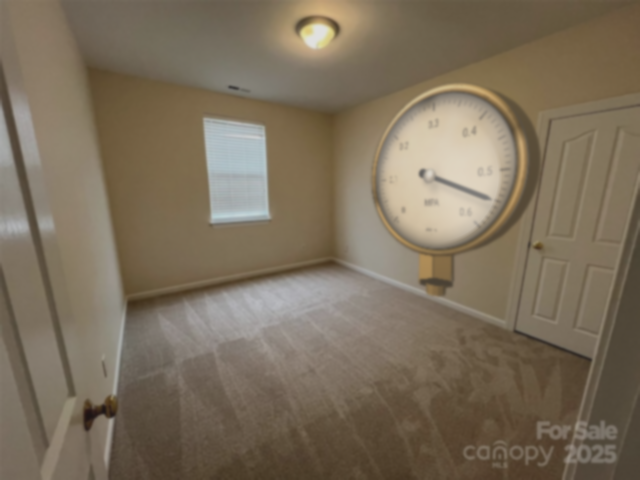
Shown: 0.55; MPa
